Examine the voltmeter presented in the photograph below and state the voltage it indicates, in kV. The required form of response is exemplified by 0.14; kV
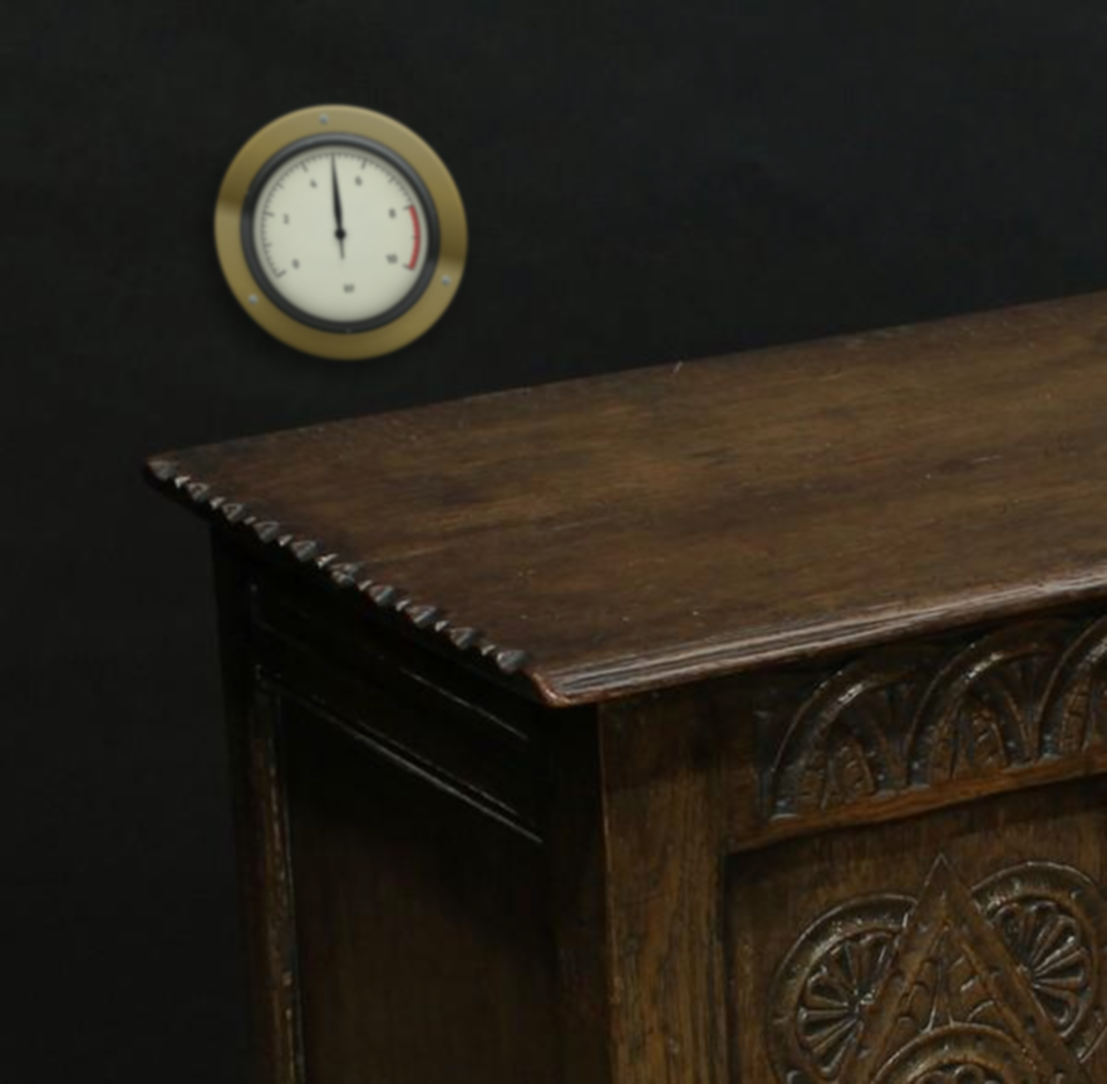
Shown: 5; kV
